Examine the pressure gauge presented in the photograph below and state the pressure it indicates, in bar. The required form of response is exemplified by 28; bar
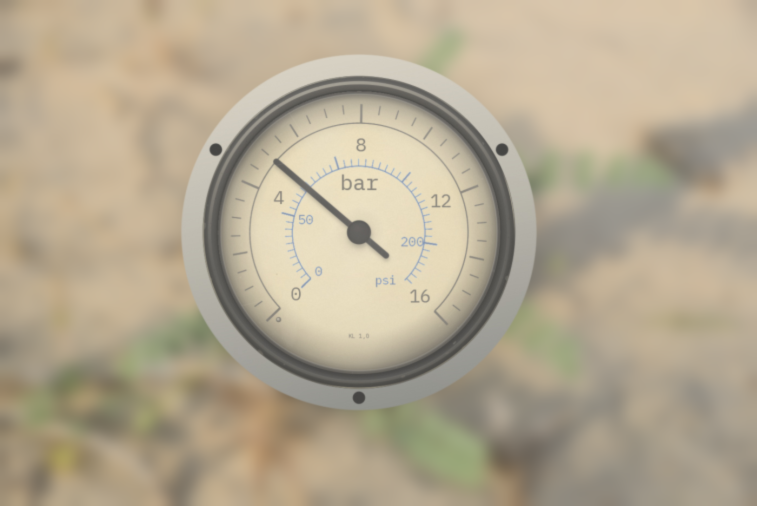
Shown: 5; bar
